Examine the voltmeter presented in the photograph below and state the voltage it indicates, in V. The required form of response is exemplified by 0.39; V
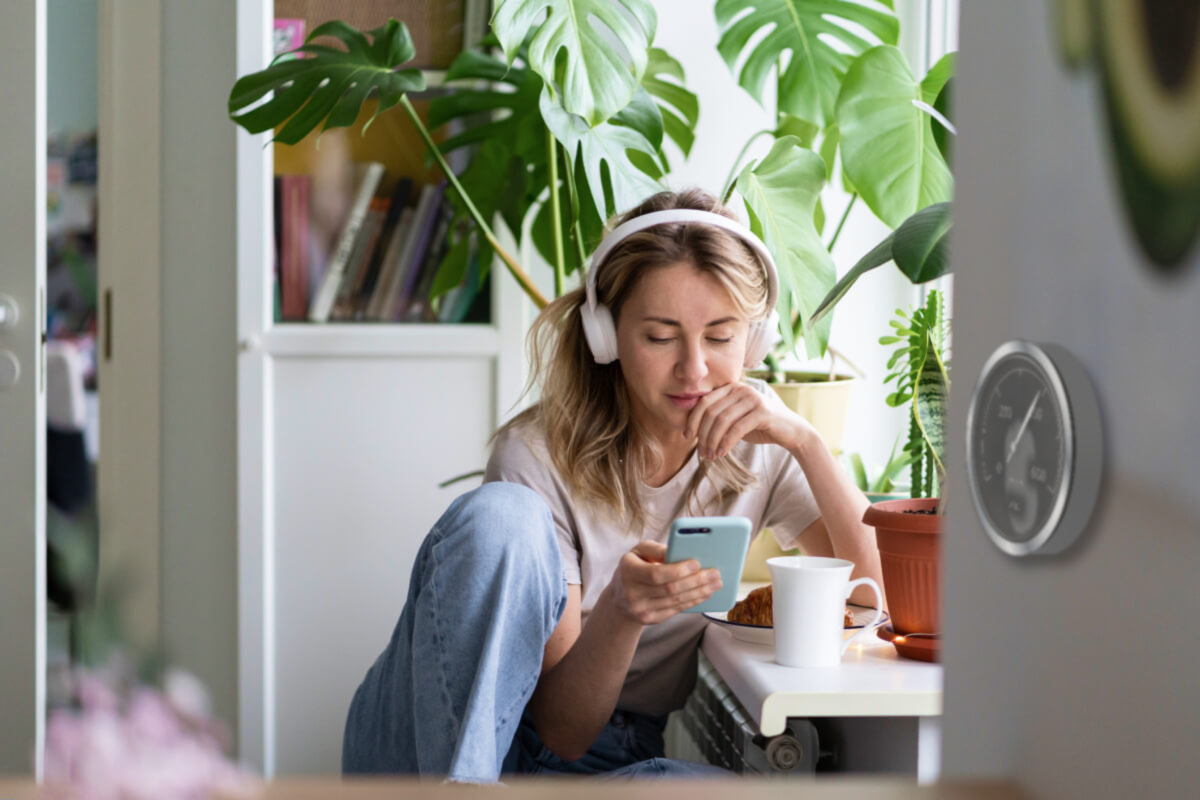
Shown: 400; V
